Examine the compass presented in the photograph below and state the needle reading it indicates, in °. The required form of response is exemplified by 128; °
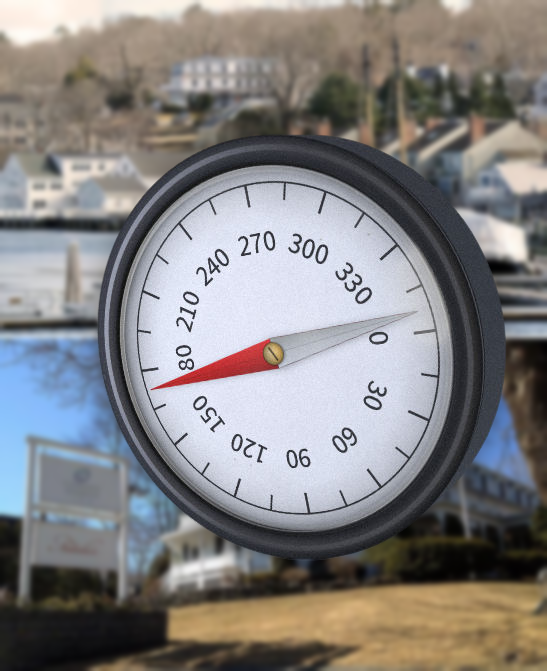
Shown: 172.5; °
